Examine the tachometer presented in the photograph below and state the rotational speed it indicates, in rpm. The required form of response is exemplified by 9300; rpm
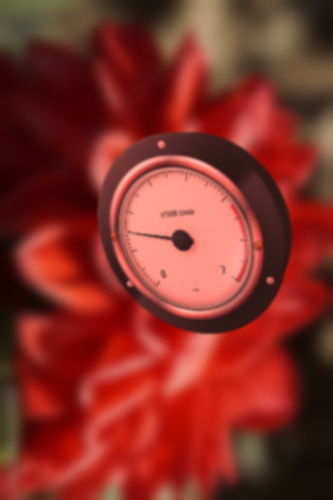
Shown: 1500; rpm
